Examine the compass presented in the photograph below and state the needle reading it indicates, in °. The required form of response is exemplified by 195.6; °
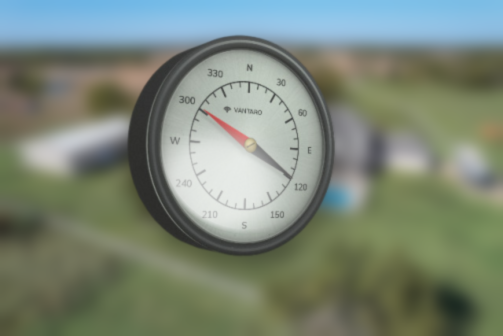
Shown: 300; °
